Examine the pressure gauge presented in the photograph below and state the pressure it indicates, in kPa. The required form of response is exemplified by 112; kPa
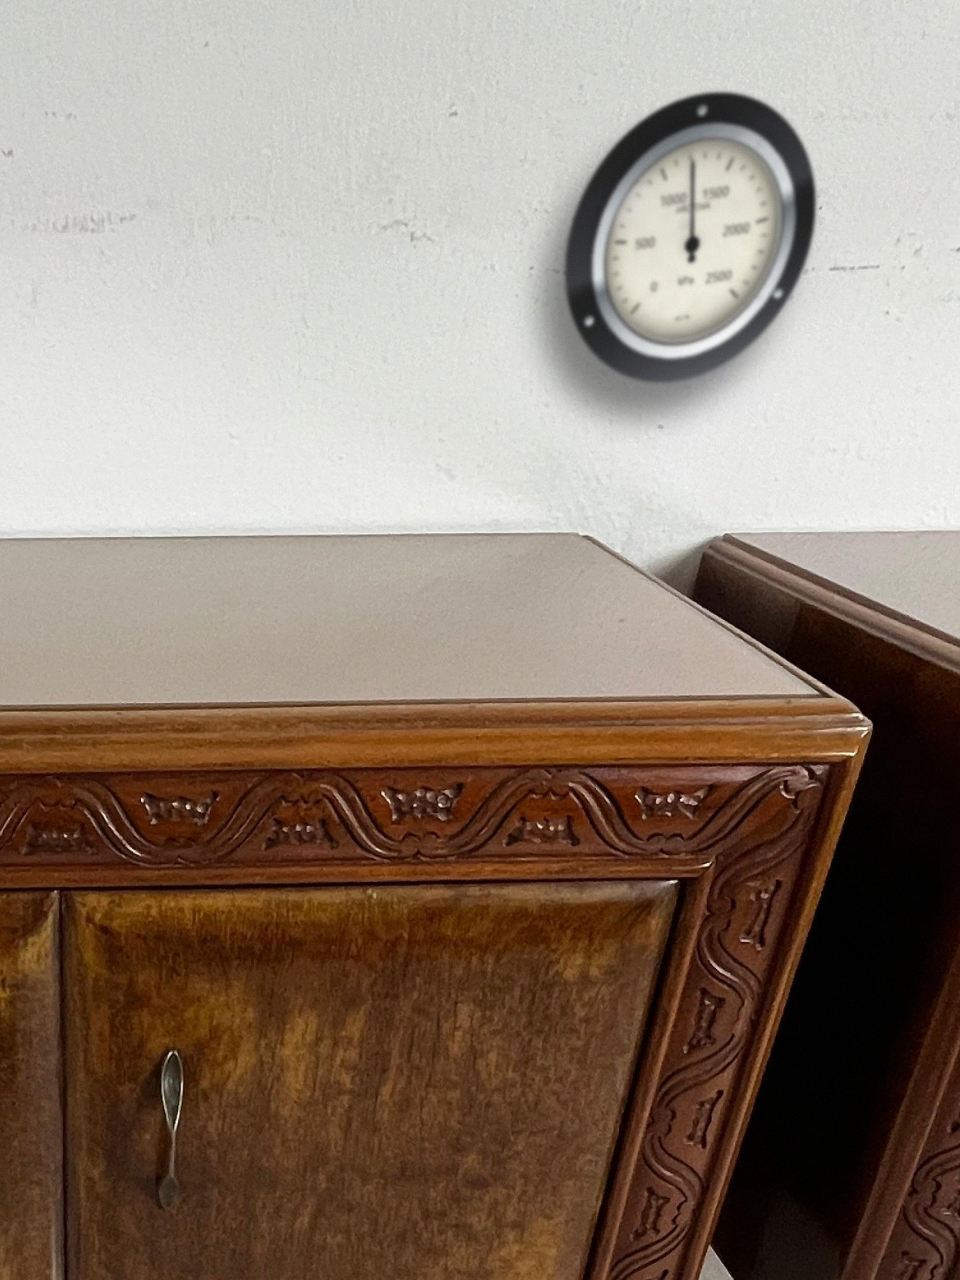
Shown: 1200; kPa
